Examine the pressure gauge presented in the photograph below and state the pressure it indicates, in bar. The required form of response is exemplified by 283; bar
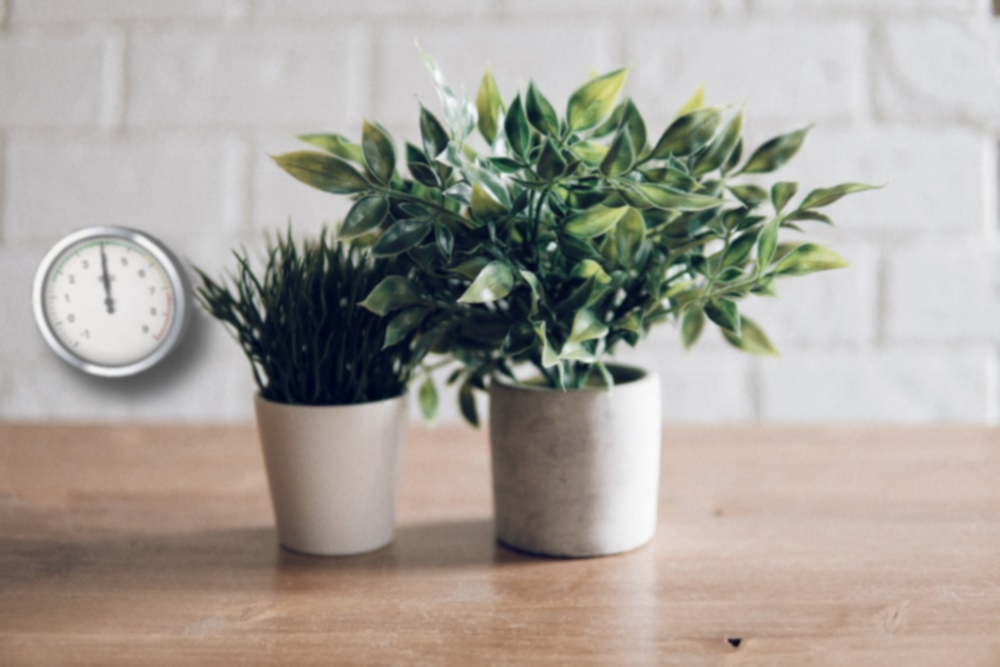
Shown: 4; bar
